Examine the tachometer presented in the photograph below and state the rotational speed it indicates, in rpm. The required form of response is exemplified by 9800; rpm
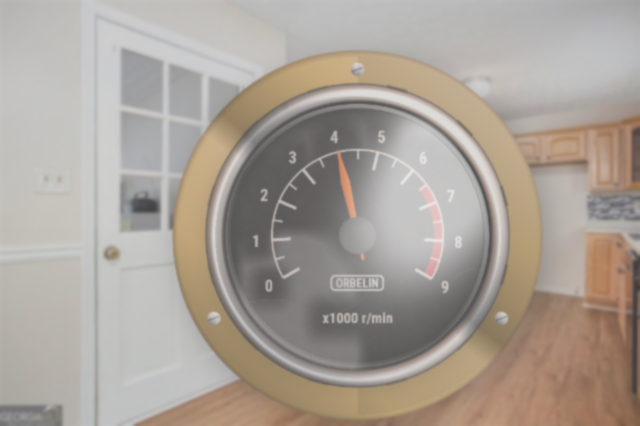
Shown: 4000; rpm
